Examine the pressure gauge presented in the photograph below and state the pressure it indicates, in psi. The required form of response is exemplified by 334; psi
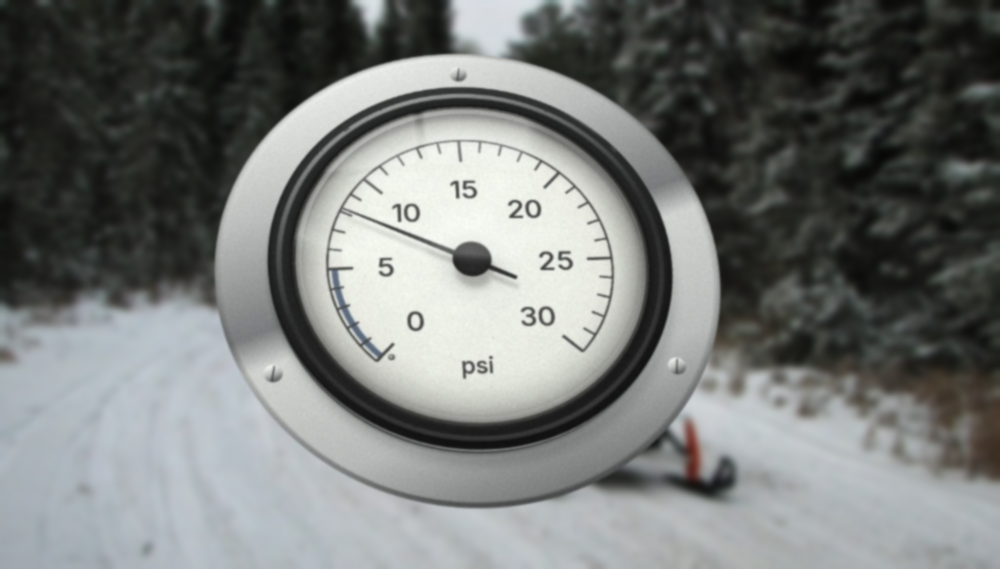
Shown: 8; psi
